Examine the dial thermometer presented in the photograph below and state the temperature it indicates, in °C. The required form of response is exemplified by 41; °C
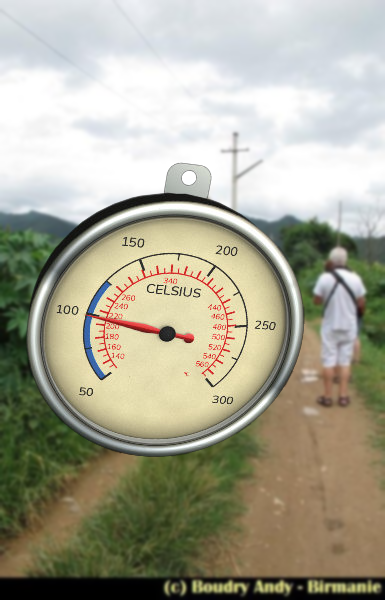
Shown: 100; °C
